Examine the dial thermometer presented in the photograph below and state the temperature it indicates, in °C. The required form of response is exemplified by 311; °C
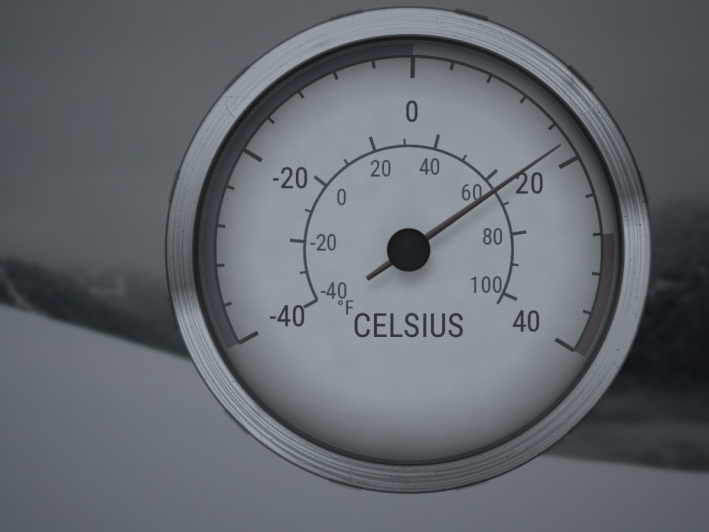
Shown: 18; °C
